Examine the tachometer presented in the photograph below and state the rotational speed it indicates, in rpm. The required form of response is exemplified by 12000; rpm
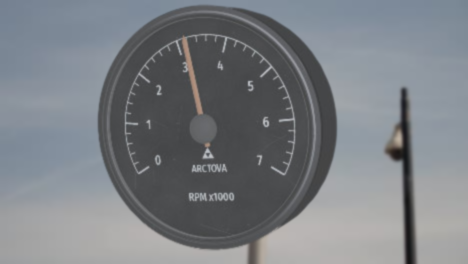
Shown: 3200; rpm
